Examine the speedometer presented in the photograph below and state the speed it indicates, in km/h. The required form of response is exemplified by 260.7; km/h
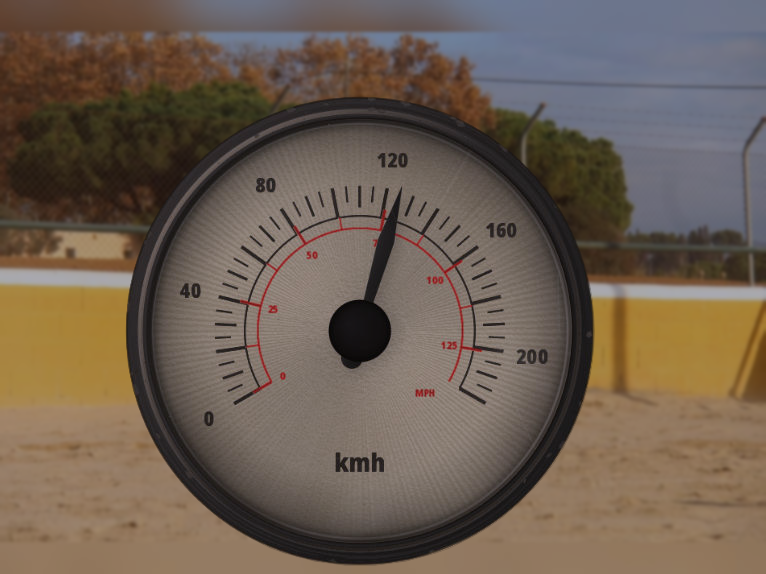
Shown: 125; km/h
